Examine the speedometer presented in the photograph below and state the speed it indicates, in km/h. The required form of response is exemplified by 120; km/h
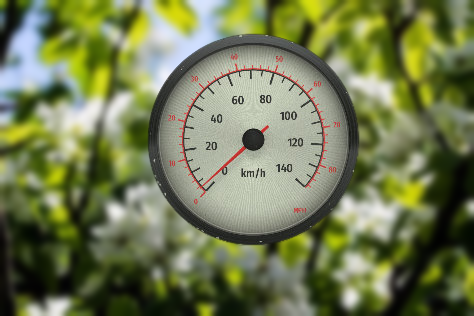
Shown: 2.5; km/h
